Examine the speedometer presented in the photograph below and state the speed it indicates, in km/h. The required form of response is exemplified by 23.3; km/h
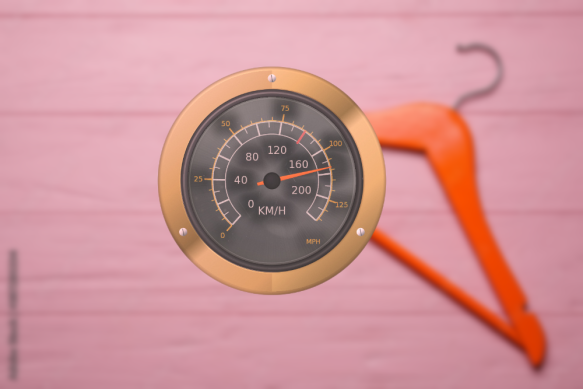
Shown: 175; km/h
